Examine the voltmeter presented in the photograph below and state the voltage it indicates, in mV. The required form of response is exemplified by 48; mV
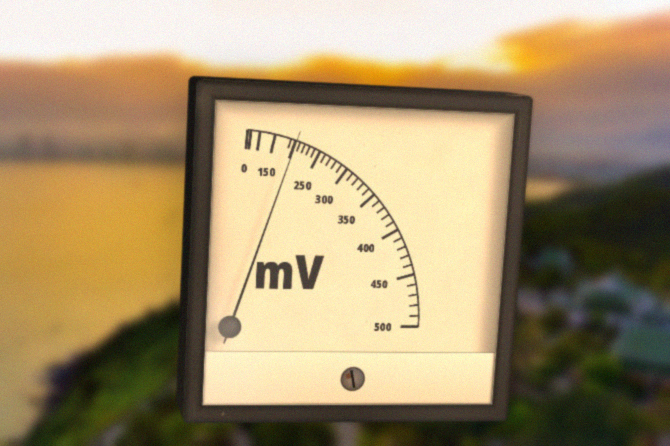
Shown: 200; mV
